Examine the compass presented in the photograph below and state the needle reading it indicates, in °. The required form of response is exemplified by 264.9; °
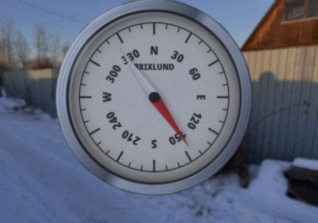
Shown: 145; °
